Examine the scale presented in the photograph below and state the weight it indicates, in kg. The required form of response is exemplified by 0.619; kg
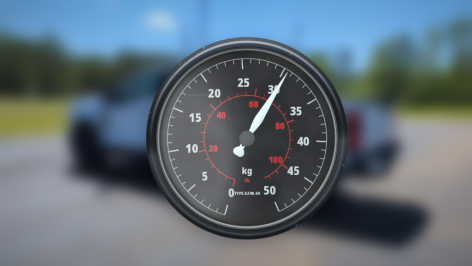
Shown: 30.5; kg
